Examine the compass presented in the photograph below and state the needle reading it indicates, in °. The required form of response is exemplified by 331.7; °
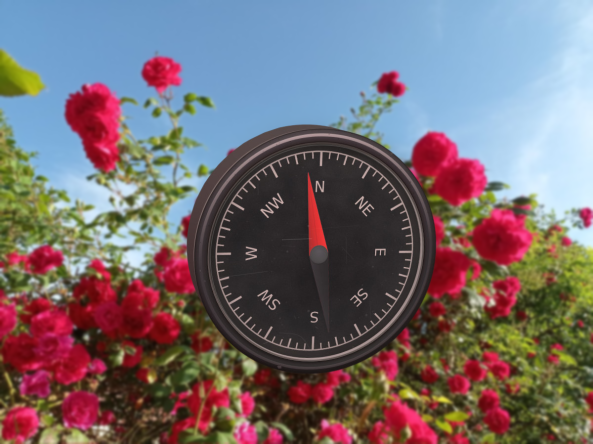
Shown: 350; °
